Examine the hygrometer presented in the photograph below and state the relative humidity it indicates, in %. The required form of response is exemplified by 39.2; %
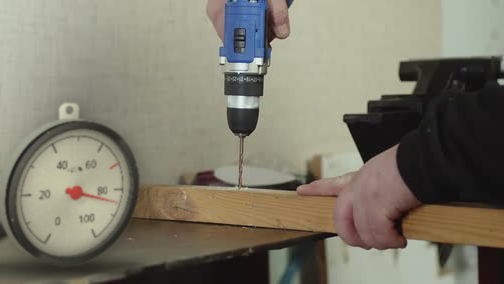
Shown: 85; %
